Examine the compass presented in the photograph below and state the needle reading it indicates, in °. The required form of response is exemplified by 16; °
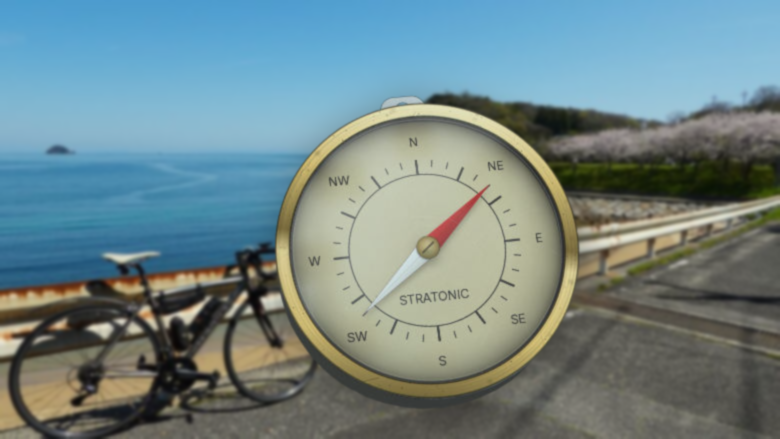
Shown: 50; °
